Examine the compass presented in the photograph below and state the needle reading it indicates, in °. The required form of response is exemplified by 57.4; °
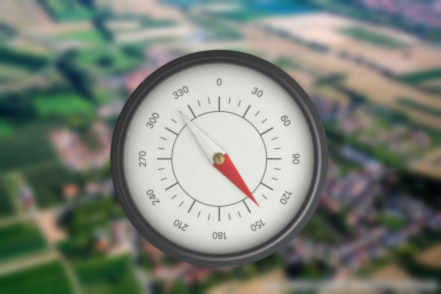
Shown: 140; °
